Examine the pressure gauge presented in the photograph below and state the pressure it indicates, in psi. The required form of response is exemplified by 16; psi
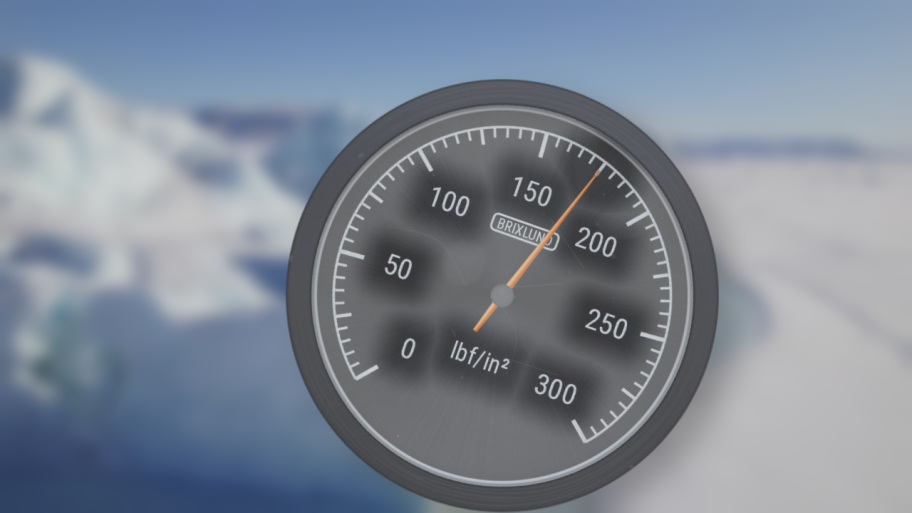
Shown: 175; psi
